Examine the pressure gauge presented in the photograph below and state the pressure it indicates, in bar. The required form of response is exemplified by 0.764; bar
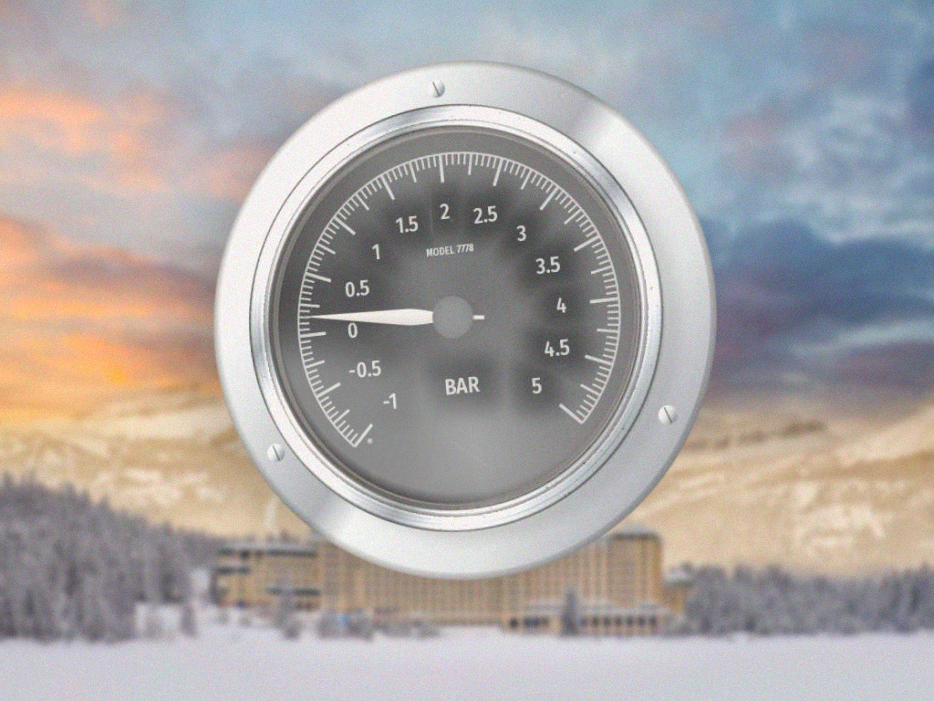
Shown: 0.15; bar
